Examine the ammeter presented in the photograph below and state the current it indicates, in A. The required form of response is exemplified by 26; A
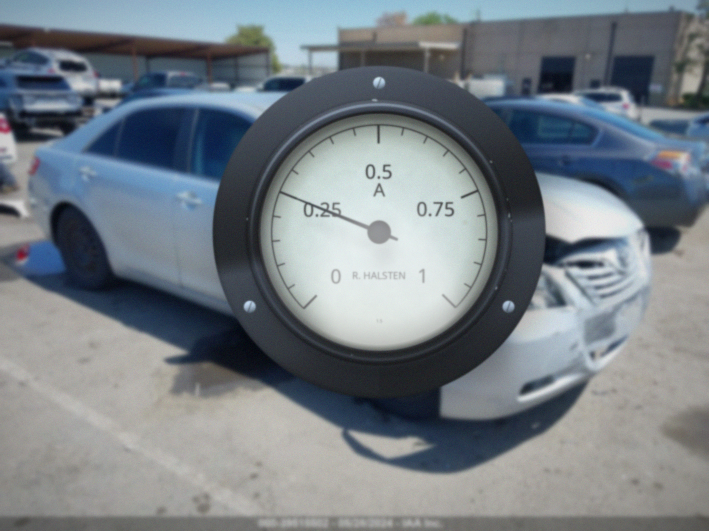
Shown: 0.25; A
